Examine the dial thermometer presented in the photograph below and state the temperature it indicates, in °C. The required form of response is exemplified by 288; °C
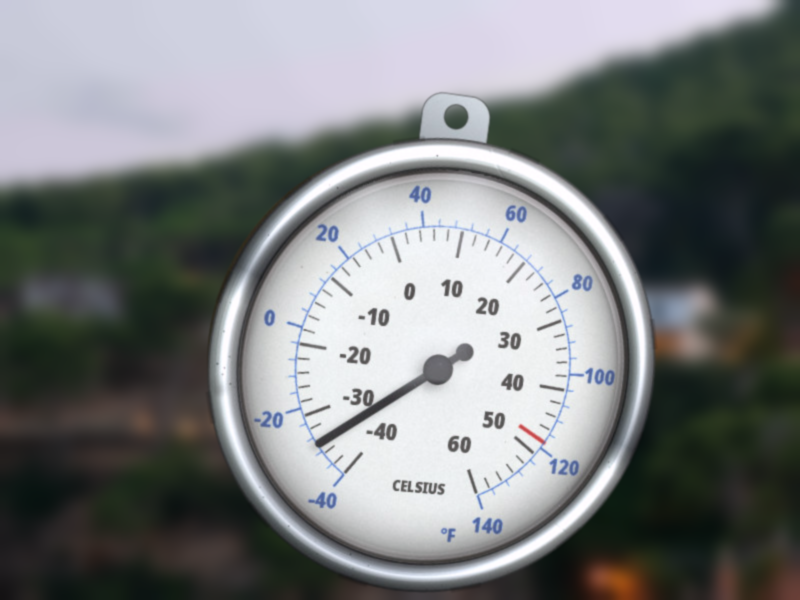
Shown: -34; °C
